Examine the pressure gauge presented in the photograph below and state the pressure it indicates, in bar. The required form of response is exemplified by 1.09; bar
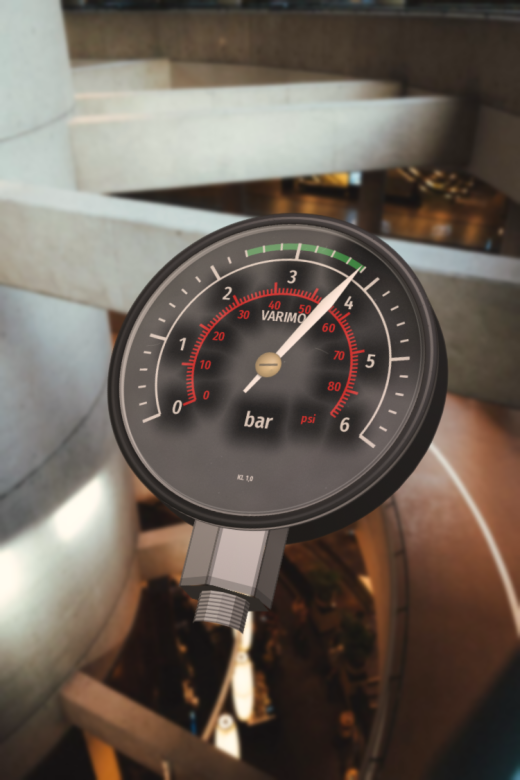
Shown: 3.8; bar
